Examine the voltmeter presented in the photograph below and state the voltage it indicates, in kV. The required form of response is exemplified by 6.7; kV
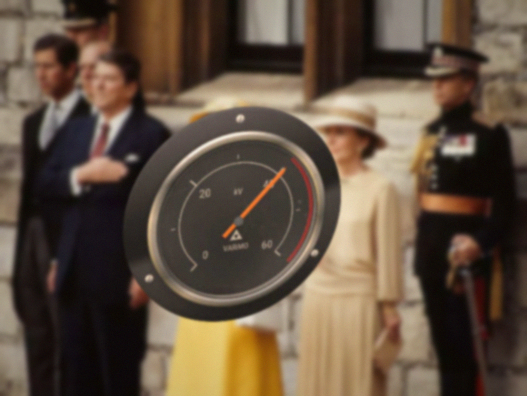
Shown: 40; kV
